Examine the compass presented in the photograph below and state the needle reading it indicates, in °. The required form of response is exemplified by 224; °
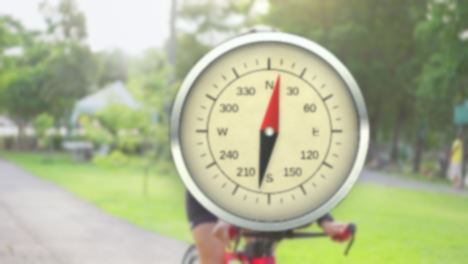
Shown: 10; °
